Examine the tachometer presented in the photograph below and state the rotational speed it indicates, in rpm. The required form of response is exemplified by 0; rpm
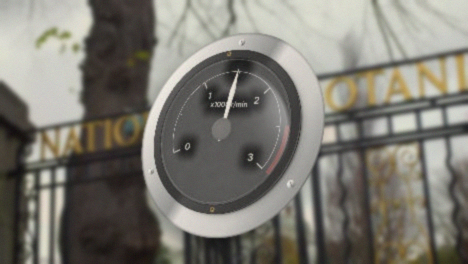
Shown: 1500; rpm
